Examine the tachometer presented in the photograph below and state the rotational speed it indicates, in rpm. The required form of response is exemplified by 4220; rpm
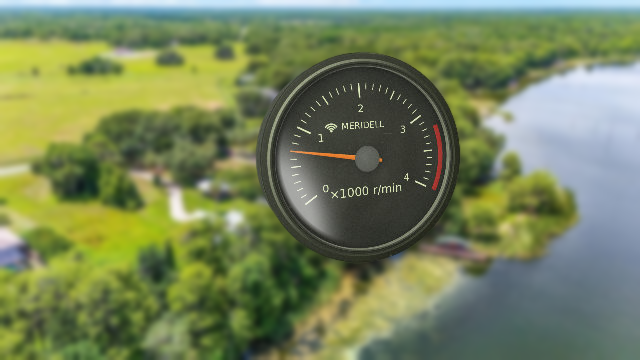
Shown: 700; rpm
